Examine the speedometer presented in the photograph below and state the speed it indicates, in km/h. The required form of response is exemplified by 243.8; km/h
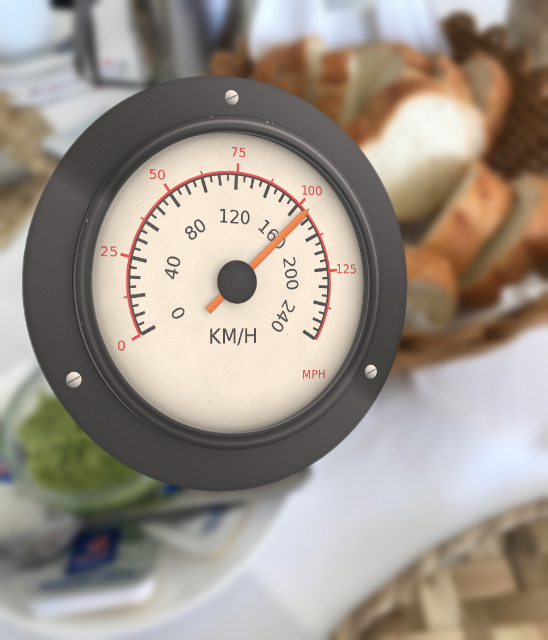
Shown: 165; km/h
